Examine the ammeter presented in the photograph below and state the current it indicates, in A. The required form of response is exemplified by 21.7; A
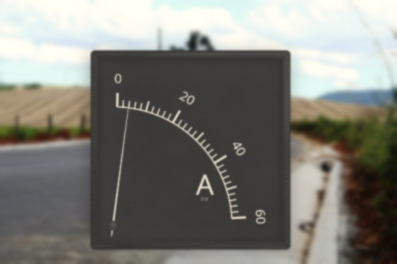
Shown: 4; A
